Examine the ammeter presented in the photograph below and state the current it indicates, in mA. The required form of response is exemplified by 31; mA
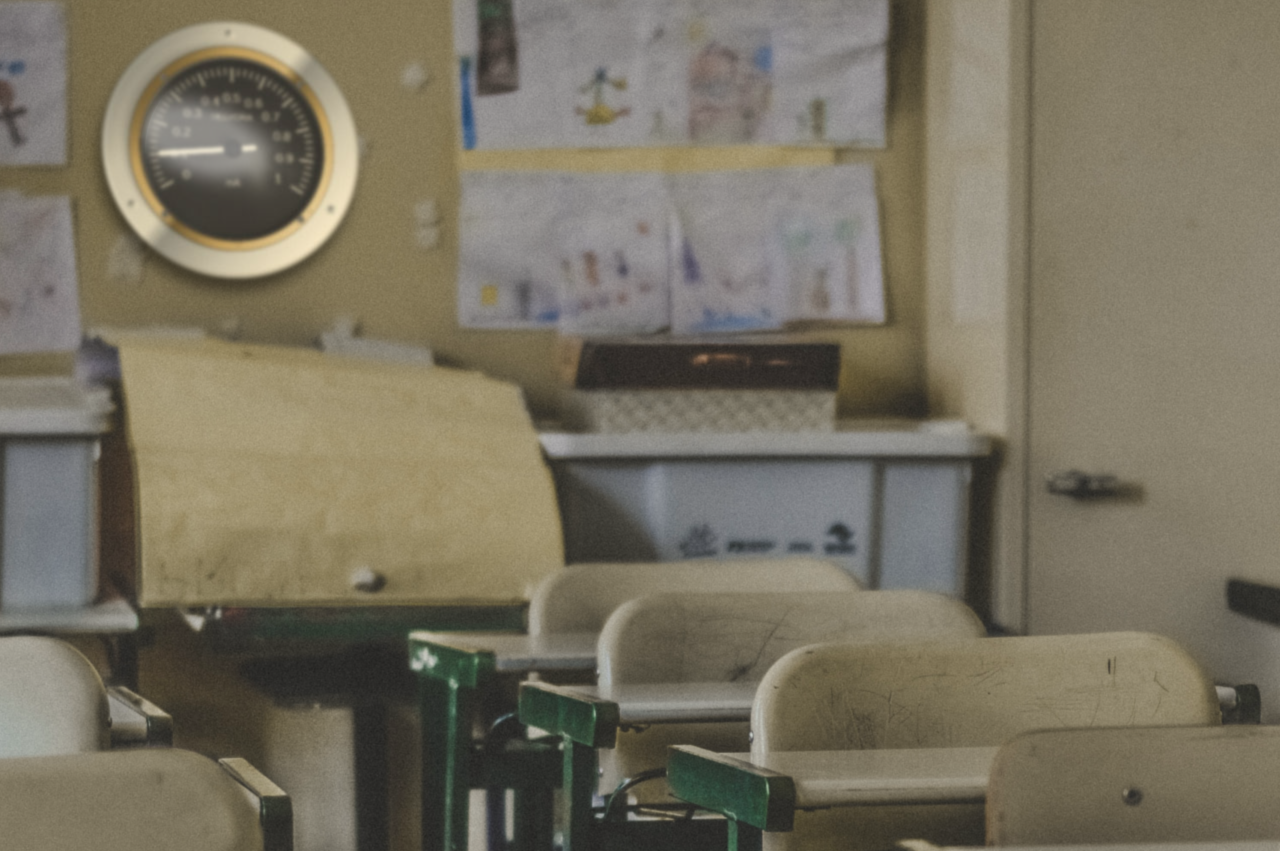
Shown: 0.1; mA
